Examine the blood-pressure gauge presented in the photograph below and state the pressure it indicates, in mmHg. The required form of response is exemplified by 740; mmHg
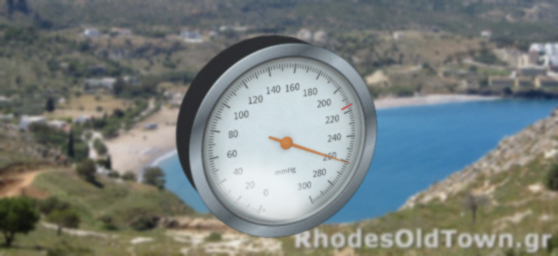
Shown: 260; mmHg
